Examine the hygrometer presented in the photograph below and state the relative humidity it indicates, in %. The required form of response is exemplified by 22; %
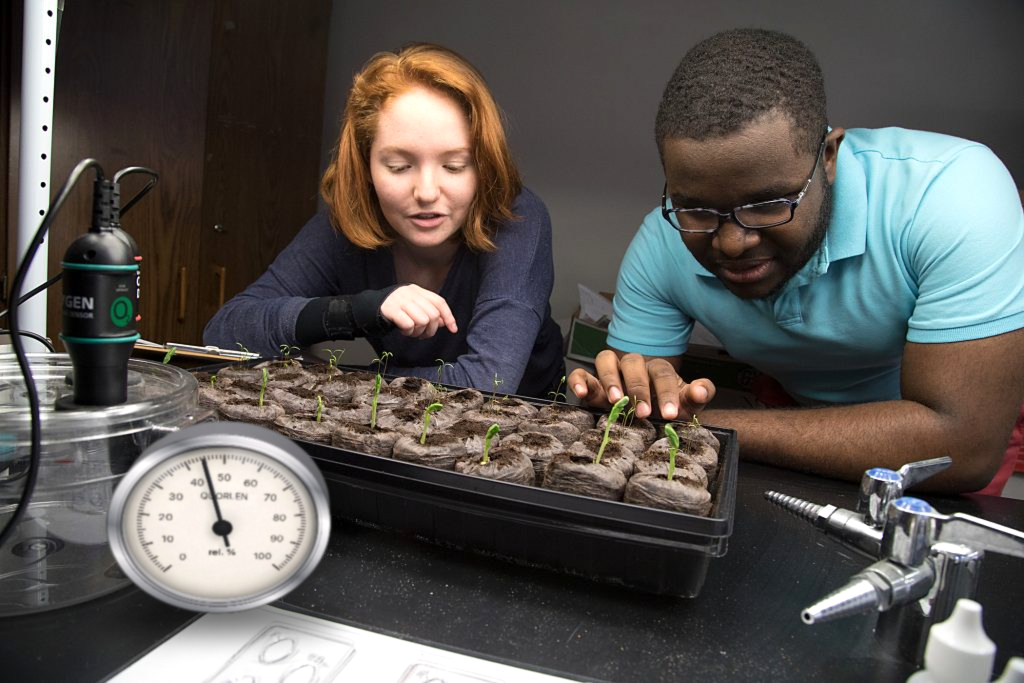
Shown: 45; %
